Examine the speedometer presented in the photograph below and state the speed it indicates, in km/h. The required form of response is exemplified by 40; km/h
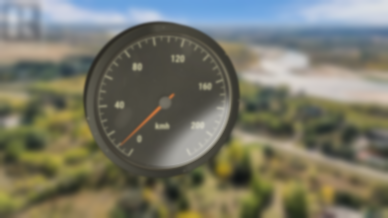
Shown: 10; km/h
